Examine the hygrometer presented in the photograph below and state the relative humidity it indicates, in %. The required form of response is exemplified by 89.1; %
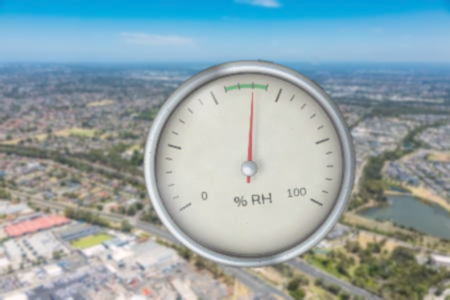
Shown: 52; %
